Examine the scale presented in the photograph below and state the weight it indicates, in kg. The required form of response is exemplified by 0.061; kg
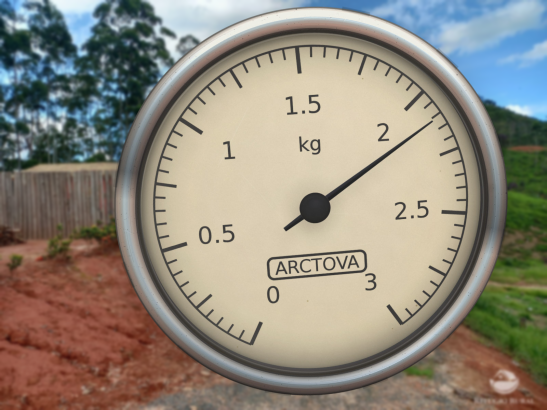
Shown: 2.1; kg
